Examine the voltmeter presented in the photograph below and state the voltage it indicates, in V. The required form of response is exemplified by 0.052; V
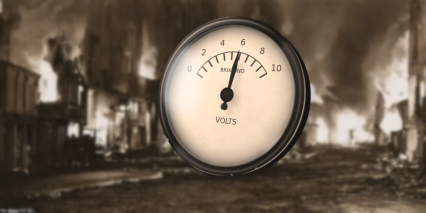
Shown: 6; V
